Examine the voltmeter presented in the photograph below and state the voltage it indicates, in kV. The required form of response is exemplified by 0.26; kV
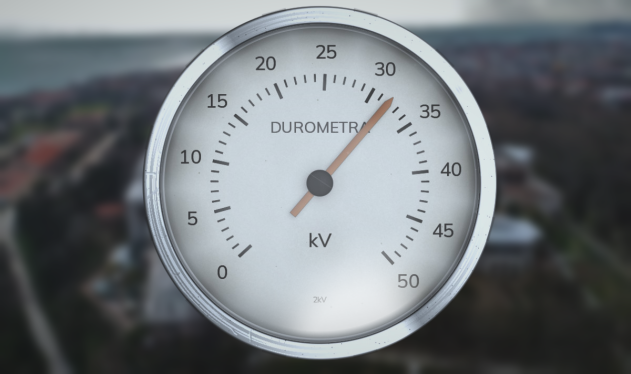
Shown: 32; kV
